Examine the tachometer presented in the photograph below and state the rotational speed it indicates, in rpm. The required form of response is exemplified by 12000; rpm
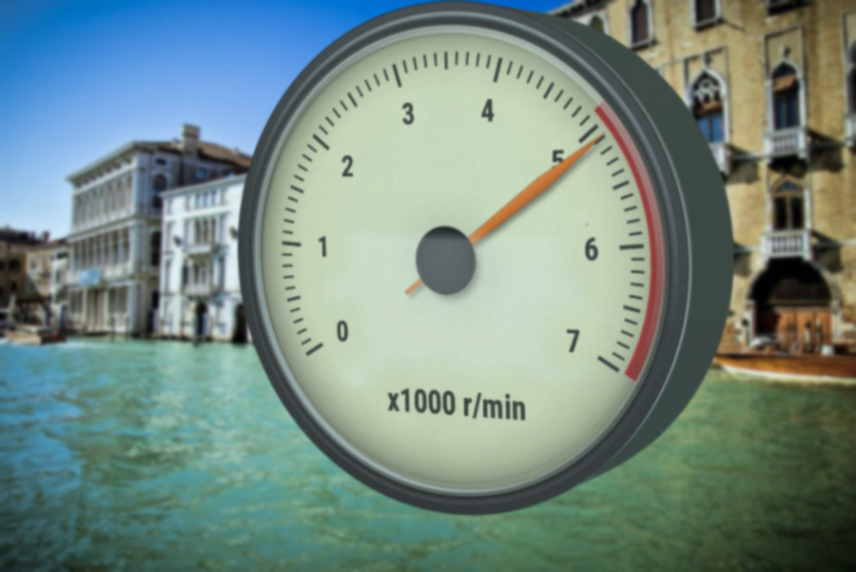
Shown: 5100; rpm
